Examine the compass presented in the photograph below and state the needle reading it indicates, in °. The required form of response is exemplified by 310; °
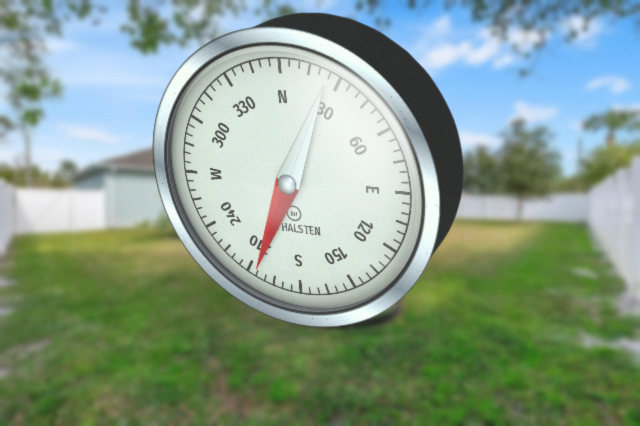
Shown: 205; °
